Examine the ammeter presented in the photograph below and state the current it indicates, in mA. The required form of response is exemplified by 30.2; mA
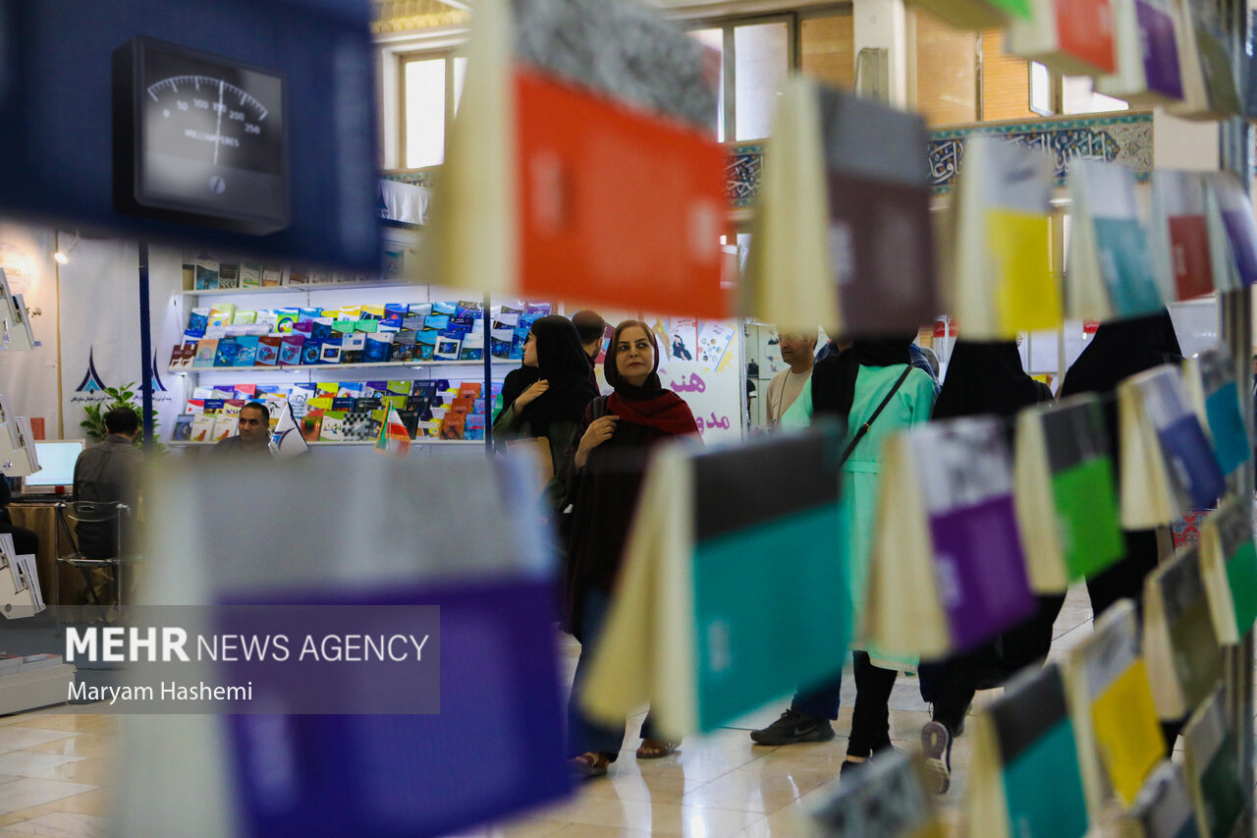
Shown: 150; mA
